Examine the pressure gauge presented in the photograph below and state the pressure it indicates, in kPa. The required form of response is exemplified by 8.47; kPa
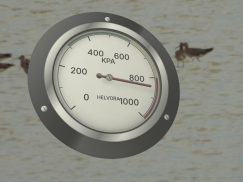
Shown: 850; kPa
